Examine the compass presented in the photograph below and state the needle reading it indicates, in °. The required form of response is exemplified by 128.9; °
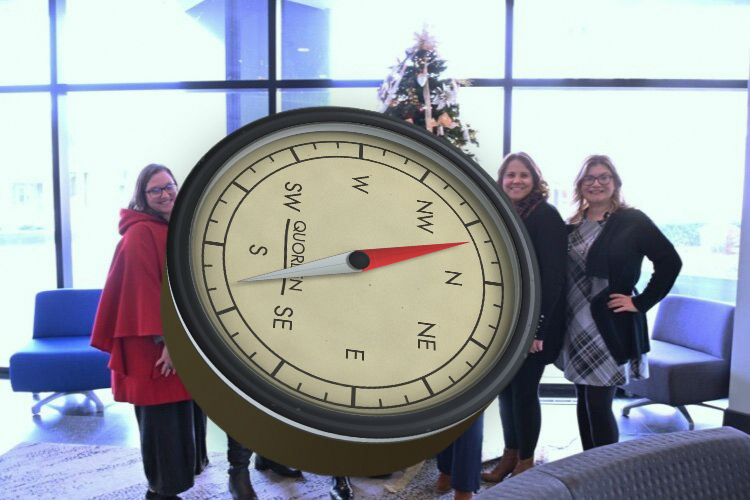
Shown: 340; °
